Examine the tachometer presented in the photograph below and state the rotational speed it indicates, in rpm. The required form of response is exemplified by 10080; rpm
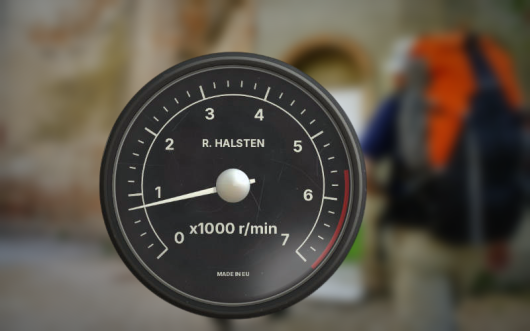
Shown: 800; rpm
